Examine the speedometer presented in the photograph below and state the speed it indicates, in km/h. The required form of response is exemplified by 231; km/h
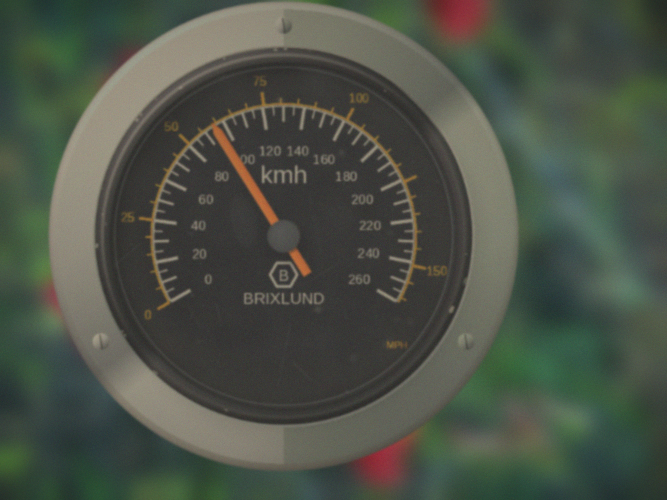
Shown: 95; km/h
